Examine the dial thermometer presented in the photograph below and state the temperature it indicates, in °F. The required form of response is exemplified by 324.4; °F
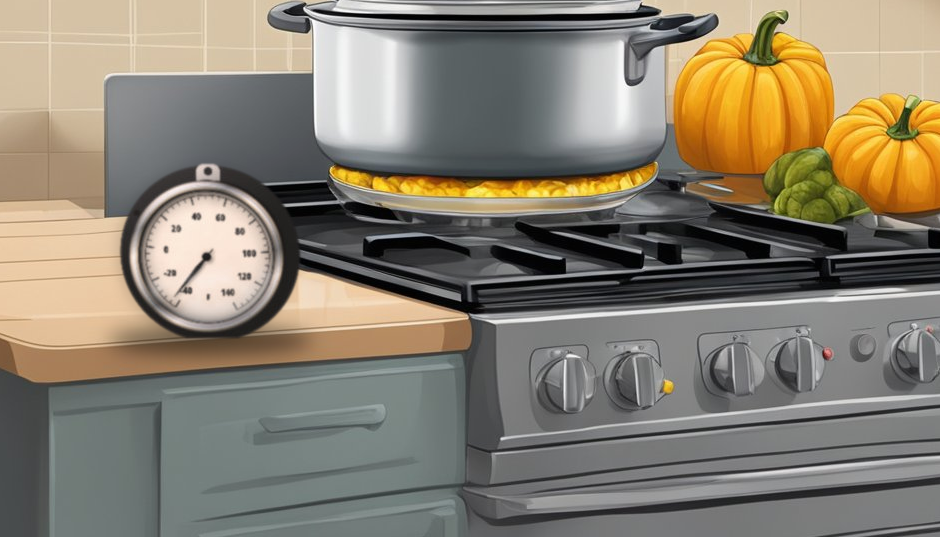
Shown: -36; °F
